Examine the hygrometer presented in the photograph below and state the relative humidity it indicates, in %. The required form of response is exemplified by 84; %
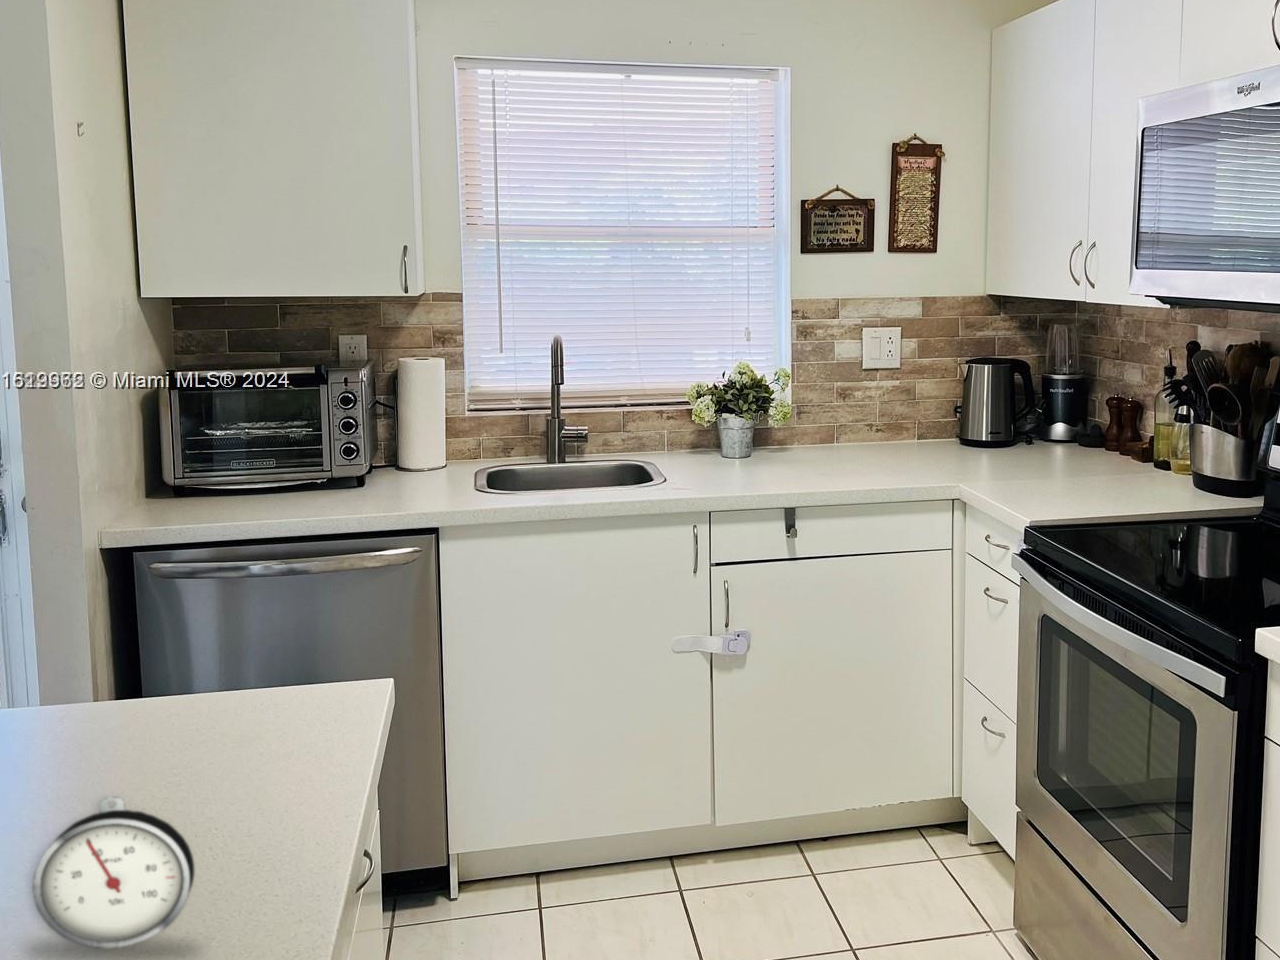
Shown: 40; %
